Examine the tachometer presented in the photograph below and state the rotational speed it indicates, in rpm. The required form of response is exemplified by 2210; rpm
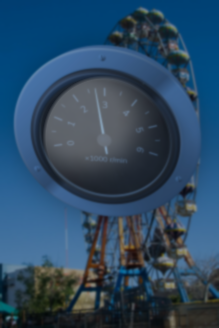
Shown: 2750; rpm
